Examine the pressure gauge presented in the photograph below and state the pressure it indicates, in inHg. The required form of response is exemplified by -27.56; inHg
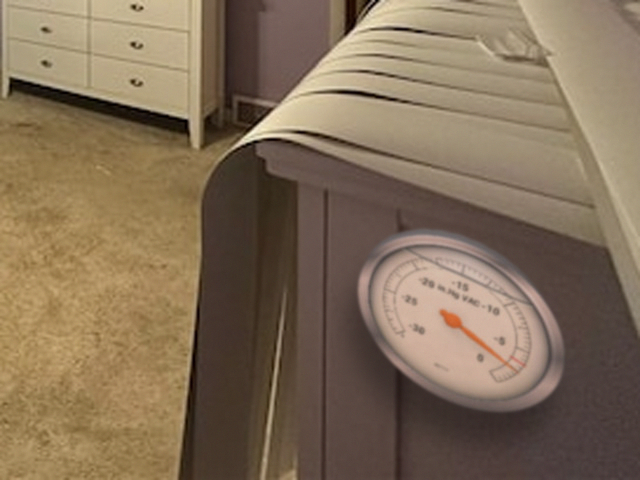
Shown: -2.5; inHg
